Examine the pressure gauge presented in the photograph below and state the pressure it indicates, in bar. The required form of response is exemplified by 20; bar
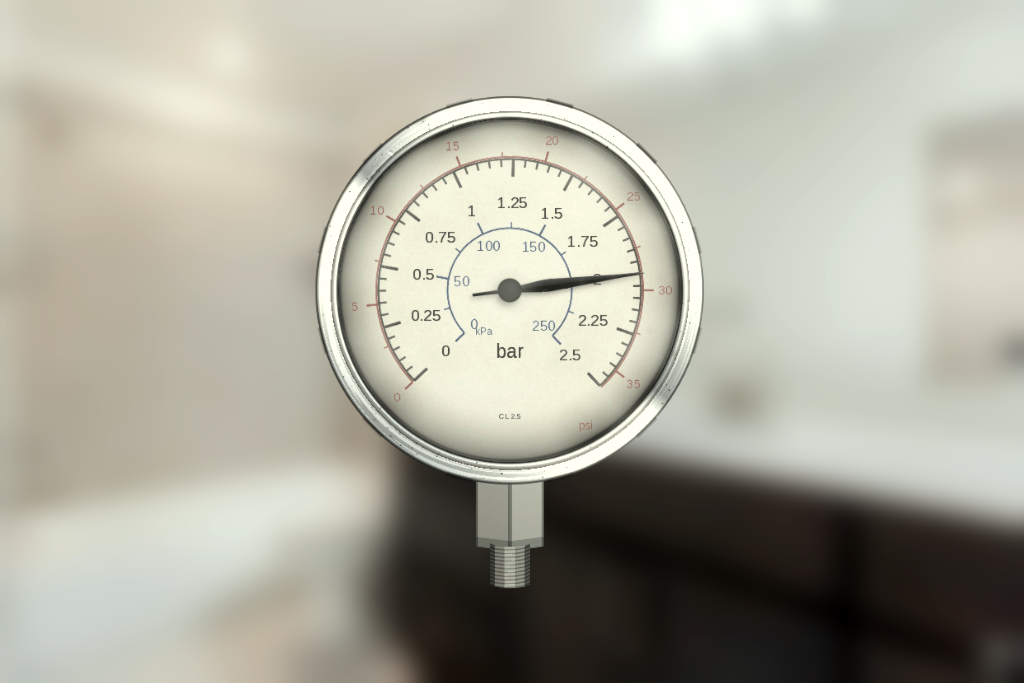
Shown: 2; bar
